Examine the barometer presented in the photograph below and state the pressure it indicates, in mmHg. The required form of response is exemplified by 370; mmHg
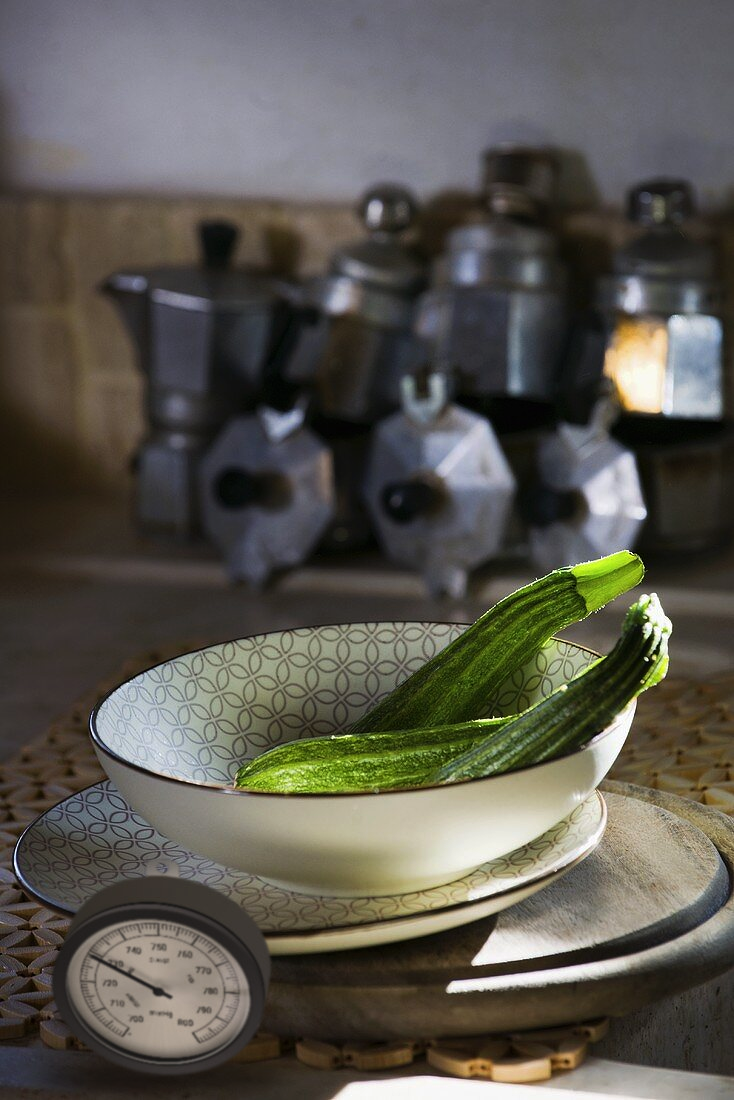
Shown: 730; mmHg
